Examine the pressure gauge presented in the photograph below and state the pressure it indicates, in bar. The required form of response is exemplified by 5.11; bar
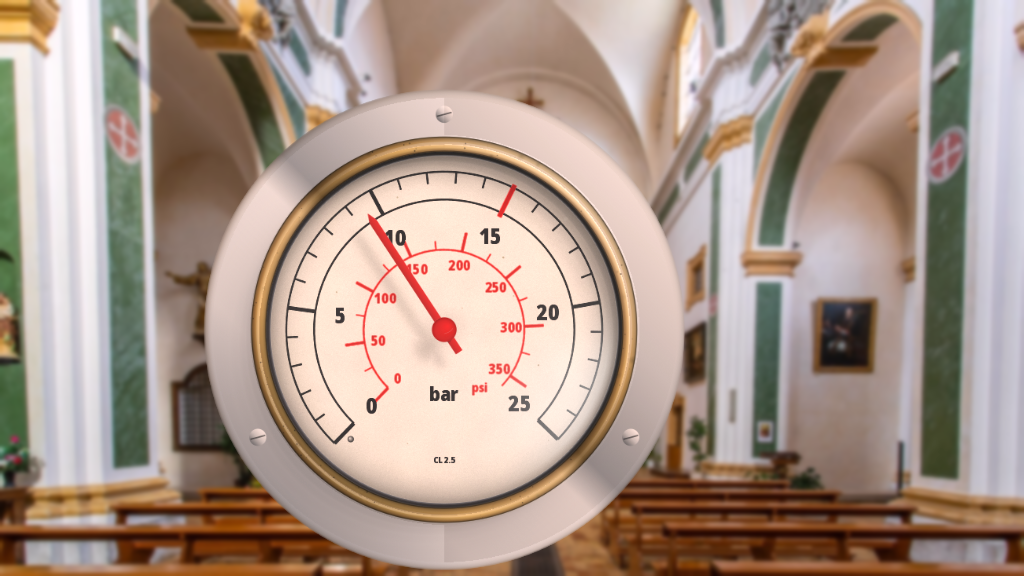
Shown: 9.5; bar
